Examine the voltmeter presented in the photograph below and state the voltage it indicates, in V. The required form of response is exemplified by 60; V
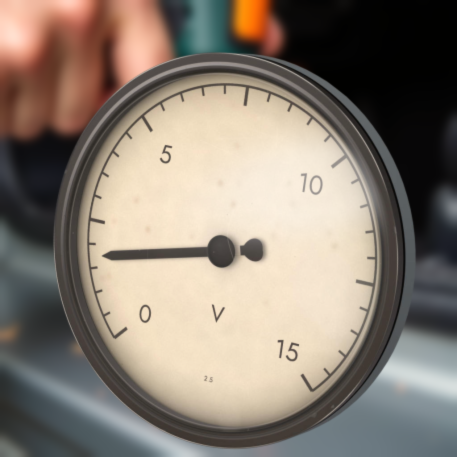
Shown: 1.75; V
